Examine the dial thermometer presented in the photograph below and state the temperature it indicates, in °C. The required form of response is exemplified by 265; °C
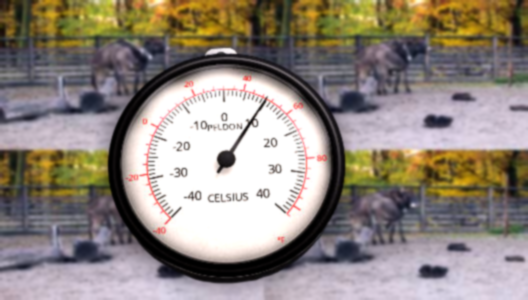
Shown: 10; °C
